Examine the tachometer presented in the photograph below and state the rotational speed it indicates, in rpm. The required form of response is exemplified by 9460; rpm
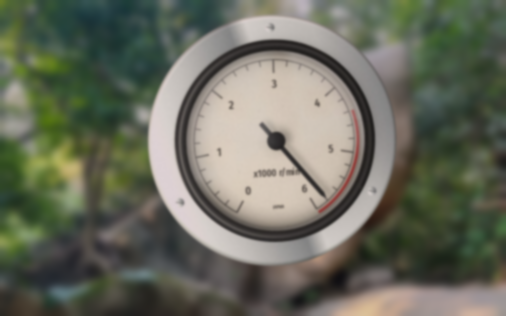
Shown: 5800; rpm
